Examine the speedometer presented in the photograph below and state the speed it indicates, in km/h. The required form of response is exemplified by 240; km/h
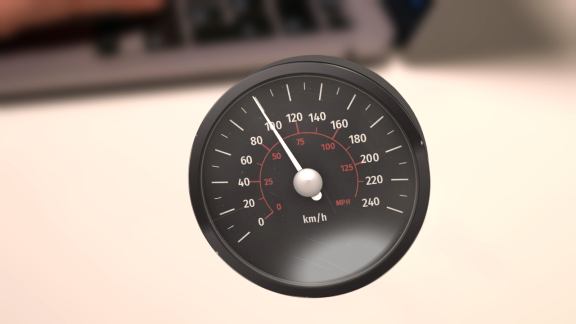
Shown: 100; km/h
